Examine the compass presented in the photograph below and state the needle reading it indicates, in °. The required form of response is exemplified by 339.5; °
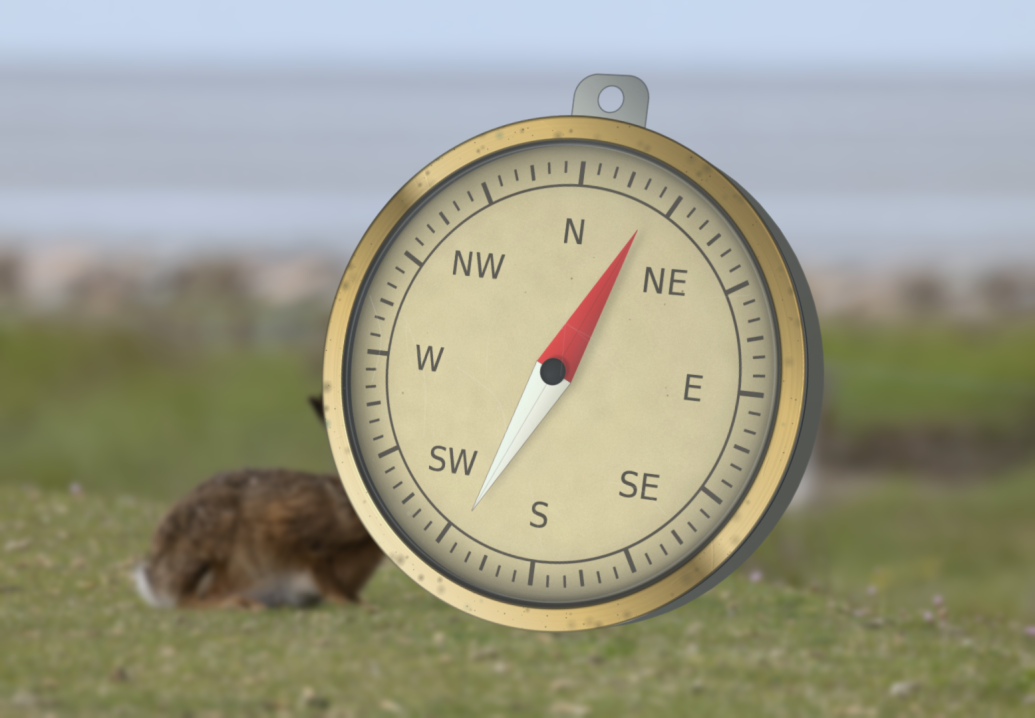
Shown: 25; °
